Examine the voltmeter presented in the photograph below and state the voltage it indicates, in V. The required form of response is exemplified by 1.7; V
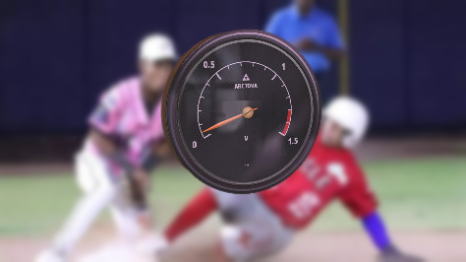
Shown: 0.05; V
